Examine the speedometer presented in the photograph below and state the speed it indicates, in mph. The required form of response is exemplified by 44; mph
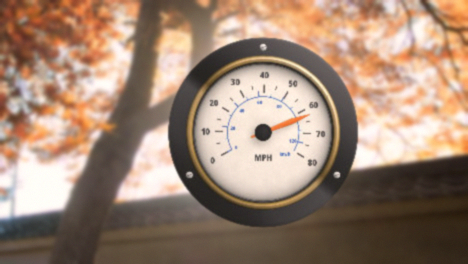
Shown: 62.5; mph
